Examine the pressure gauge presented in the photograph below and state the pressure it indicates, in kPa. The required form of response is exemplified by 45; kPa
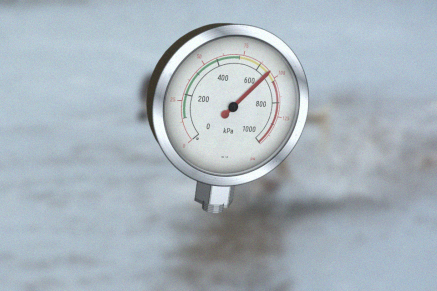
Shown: 650; kPa
